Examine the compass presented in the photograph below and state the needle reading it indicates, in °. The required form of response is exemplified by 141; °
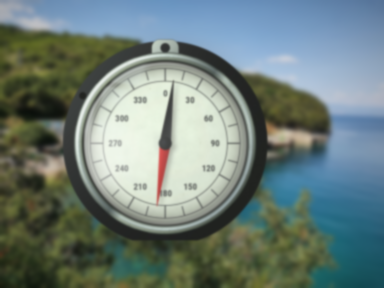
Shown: 187.5; °
